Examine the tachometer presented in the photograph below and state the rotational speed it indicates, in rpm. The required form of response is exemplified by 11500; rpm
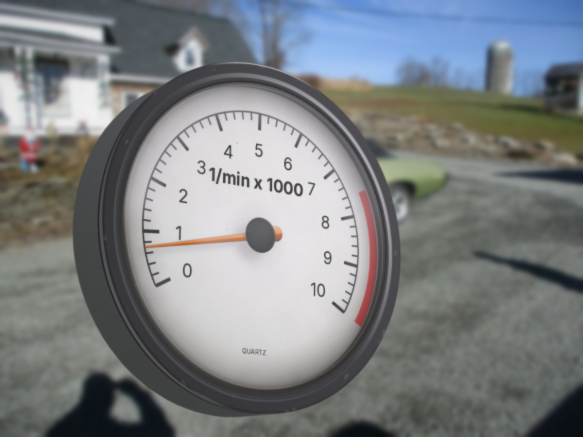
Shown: 700; rpm
